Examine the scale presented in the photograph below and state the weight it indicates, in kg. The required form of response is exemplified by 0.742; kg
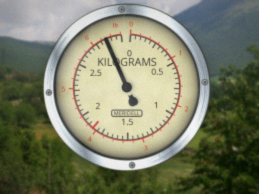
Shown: 2.85; kg
